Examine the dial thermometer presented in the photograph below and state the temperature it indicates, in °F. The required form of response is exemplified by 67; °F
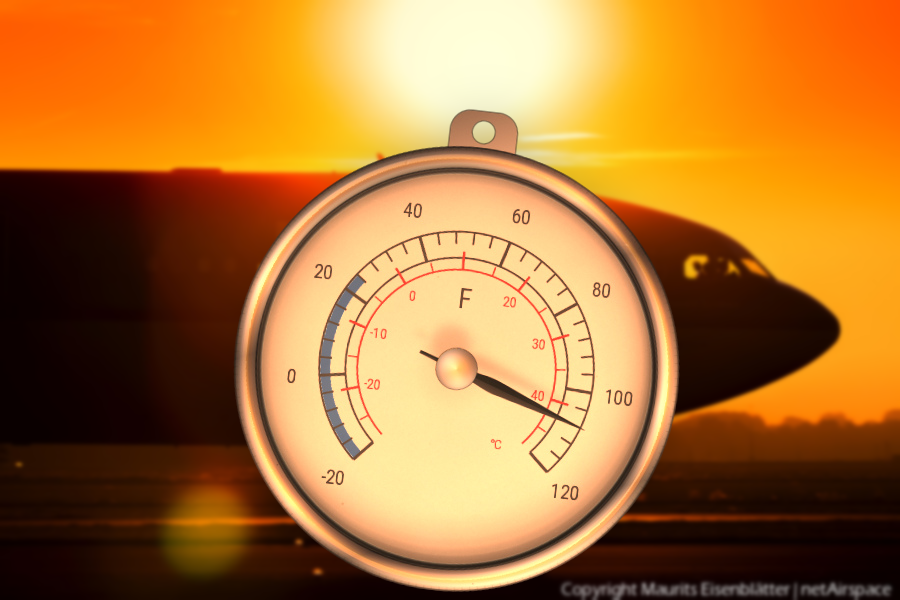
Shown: 108; °F
